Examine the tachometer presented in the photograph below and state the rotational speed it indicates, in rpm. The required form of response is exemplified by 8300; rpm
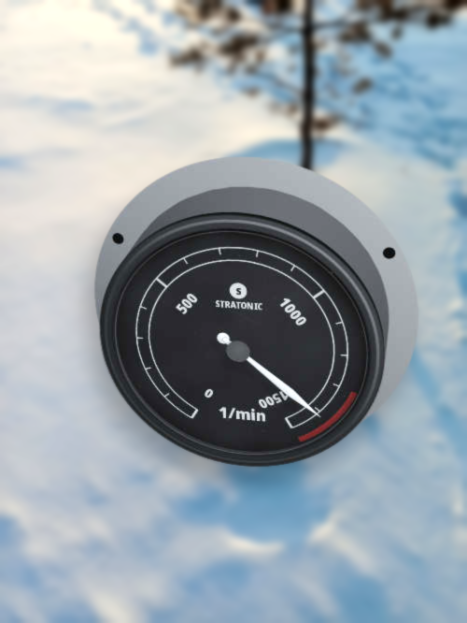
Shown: 1400; rpm
